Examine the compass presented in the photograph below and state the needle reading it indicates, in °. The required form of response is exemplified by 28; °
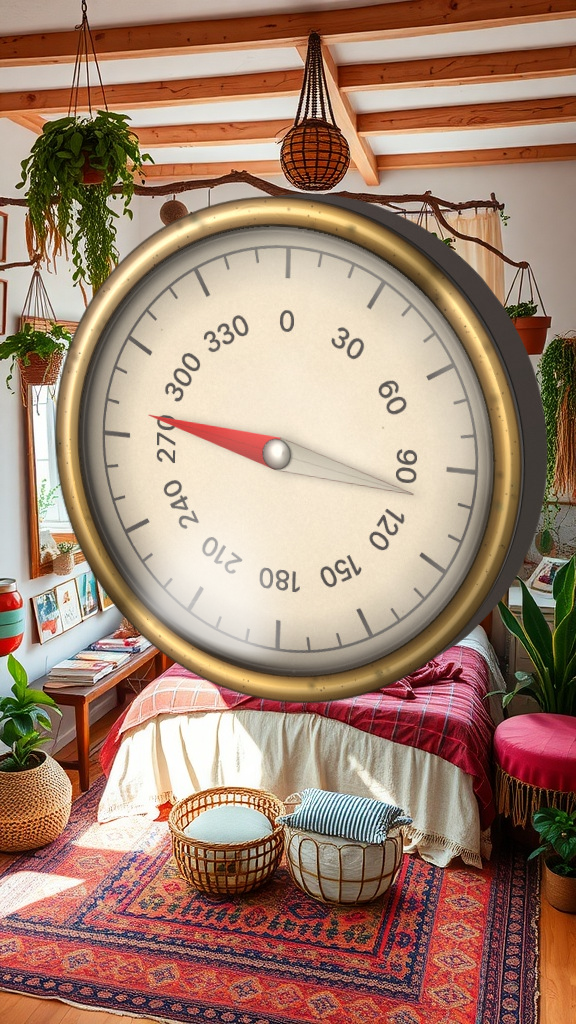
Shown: 280; °
